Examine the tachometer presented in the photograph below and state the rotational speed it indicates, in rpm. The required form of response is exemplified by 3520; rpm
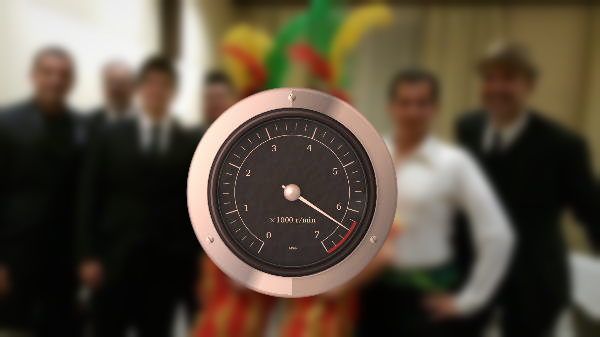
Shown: 6400; rpm
